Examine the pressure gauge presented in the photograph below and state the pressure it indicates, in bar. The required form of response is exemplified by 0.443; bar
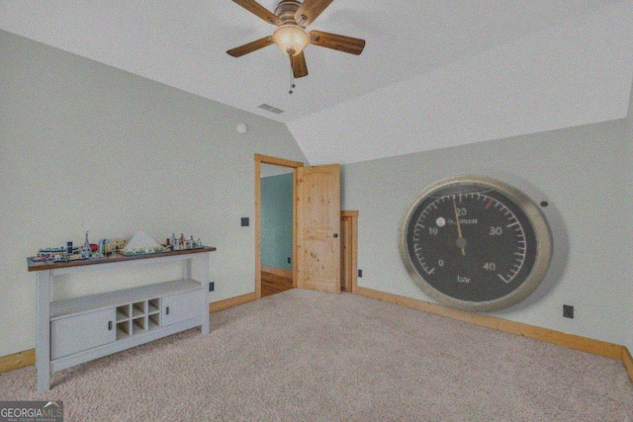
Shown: 19; bar
